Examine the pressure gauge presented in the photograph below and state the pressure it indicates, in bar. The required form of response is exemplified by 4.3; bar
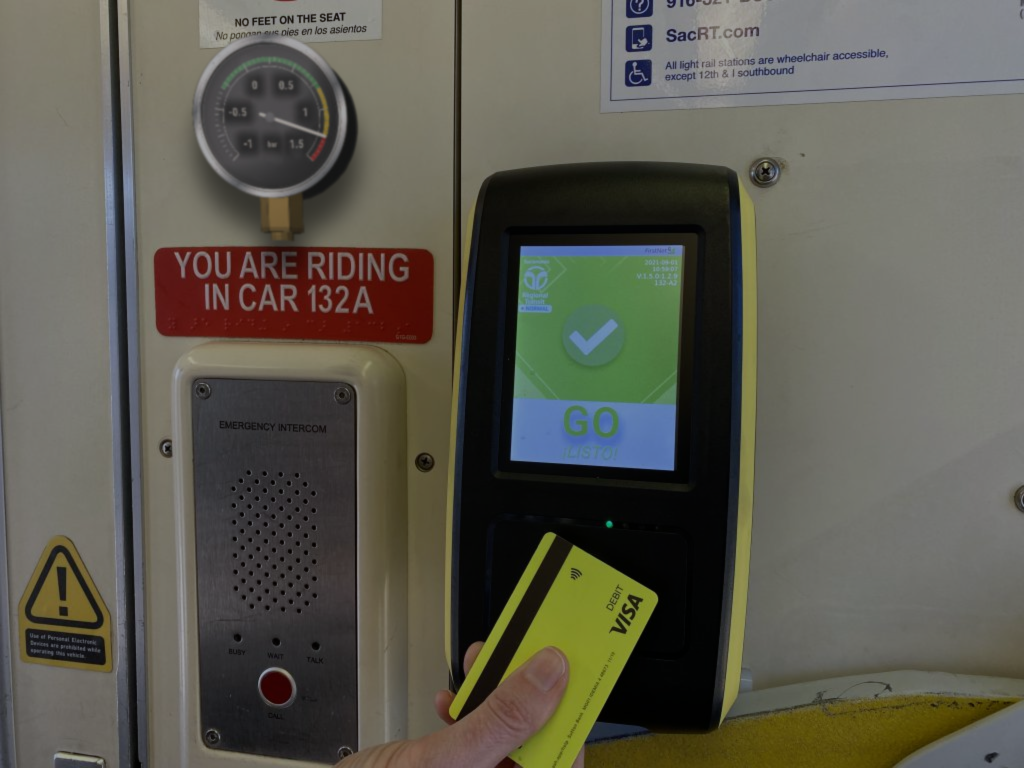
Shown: 1.25; bar
